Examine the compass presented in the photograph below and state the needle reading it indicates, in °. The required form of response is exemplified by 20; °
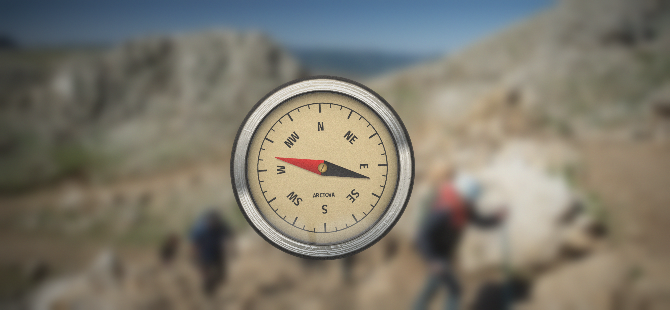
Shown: 285; °
